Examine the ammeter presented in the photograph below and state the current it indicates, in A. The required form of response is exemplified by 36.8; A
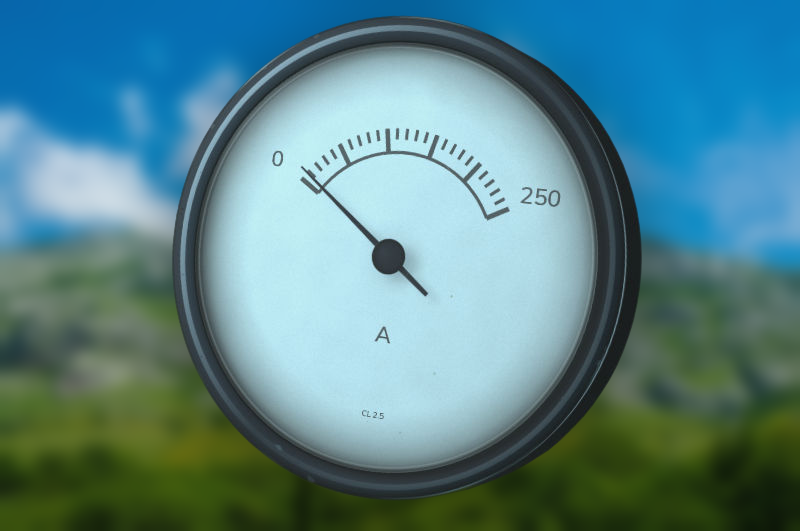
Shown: 10; A
